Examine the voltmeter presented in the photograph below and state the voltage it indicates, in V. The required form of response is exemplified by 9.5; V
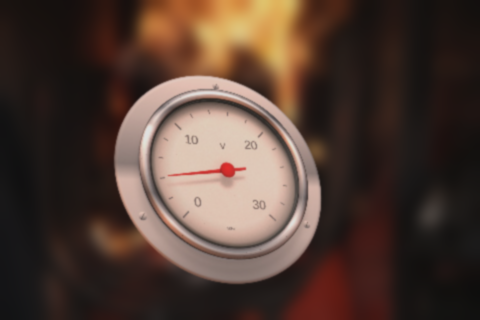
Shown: 4; V
